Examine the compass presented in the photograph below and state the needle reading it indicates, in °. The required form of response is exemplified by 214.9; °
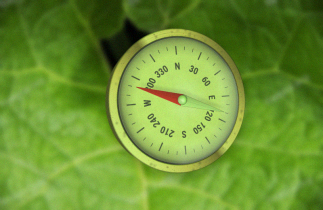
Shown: 290; °
